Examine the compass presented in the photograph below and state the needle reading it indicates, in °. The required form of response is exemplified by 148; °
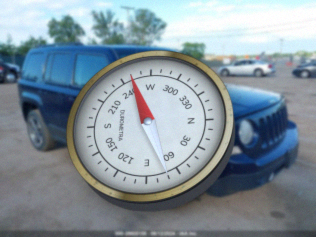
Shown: 250; °
